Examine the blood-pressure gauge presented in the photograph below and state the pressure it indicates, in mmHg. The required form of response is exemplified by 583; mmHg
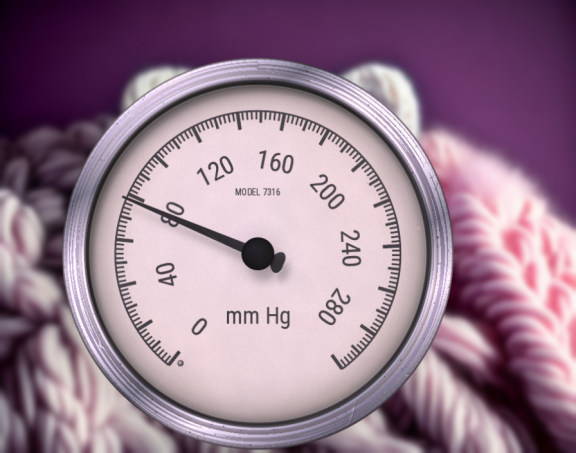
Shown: 78; mmHg
